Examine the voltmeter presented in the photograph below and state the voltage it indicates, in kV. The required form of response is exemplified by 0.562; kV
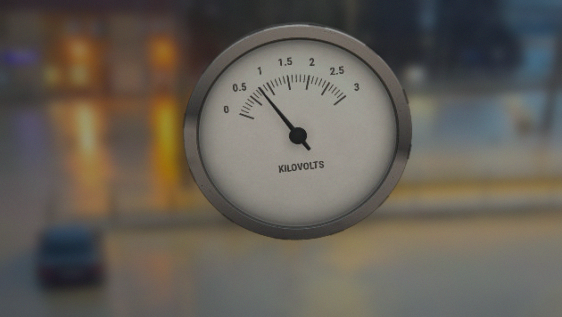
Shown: 0.8; kV
